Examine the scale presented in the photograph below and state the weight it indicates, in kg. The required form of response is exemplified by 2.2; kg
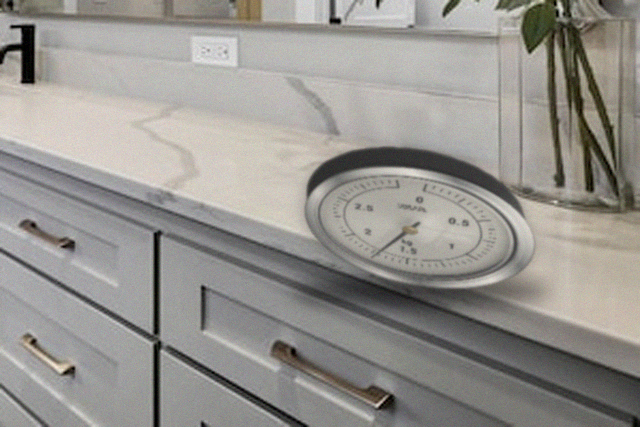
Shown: 1.75; kg
